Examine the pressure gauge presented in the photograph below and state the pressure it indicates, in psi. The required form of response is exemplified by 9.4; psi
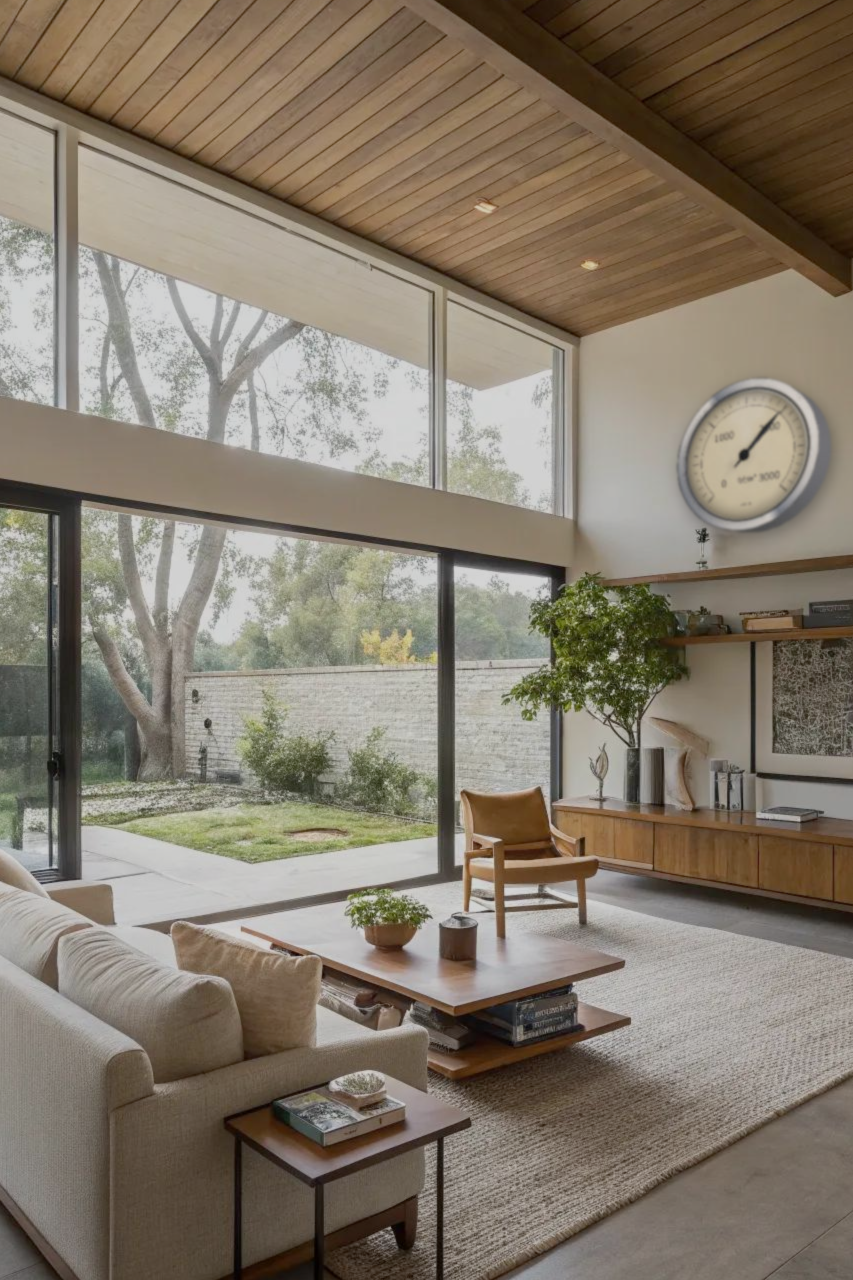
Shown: 2000; psi
